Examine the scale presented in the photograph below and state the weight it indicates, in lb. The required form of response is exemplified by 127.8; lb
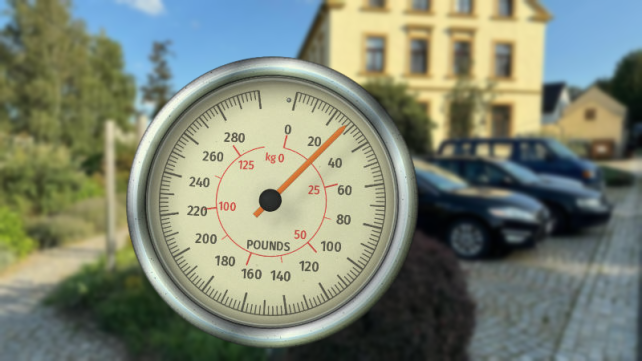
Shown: 28; lb
